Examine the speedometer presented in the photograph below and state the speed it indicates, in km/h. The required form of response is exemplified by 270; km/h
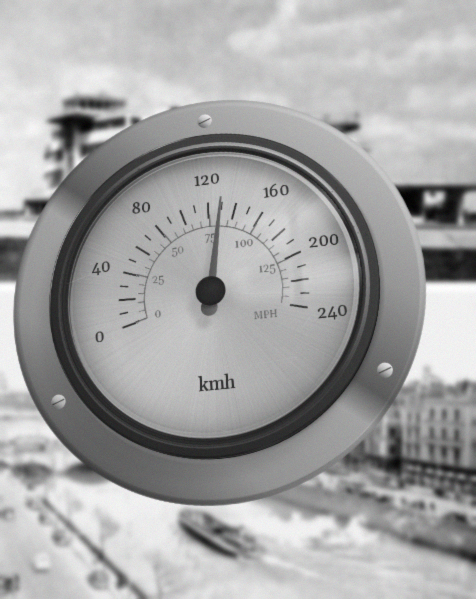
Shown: 130; km/h
